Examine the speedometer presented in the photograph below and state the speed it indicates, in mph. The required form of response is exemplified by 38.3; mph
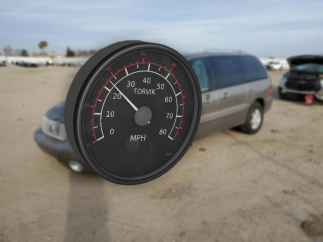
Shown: 22.5; mph
